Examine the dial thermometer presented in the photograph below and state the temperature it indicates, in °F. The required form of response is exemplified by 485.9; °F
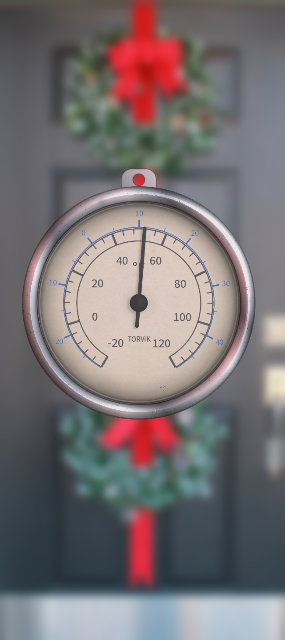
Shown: 52; °F
